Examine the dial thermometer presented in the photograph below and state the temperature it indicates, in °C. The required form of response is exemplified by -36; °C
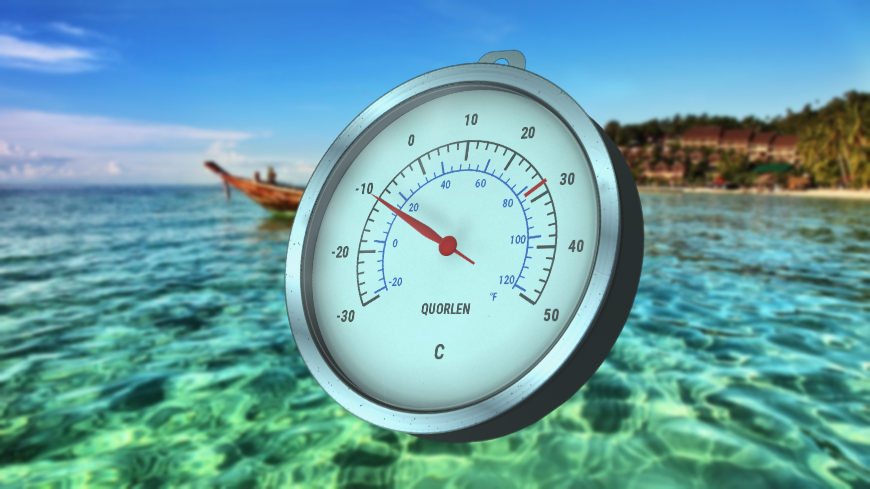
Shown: -10; °C
